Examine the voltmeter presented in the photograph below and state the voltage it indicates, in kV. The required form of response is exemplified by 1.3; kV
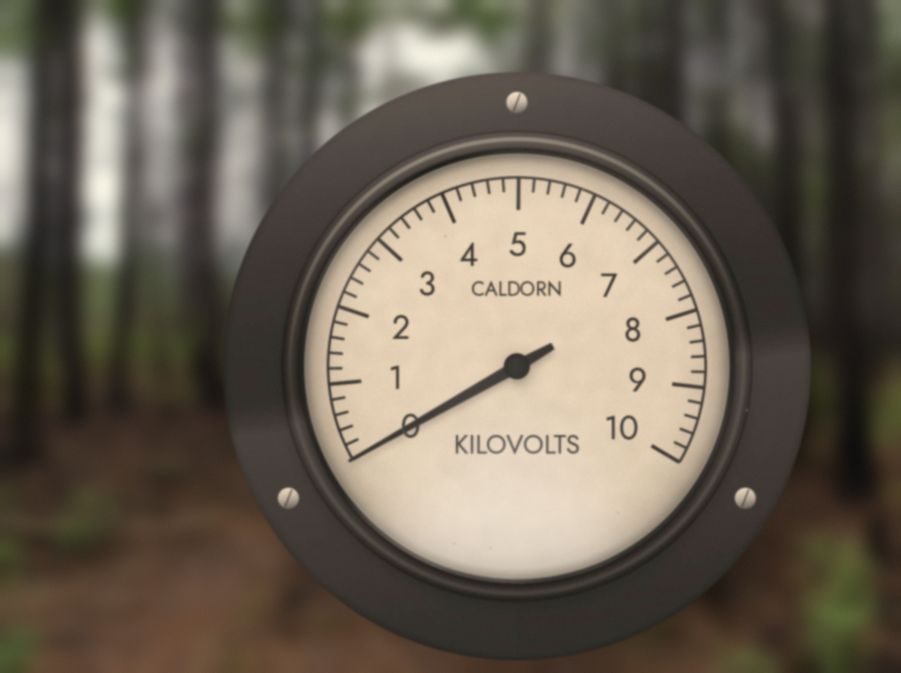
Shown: 0; kV
